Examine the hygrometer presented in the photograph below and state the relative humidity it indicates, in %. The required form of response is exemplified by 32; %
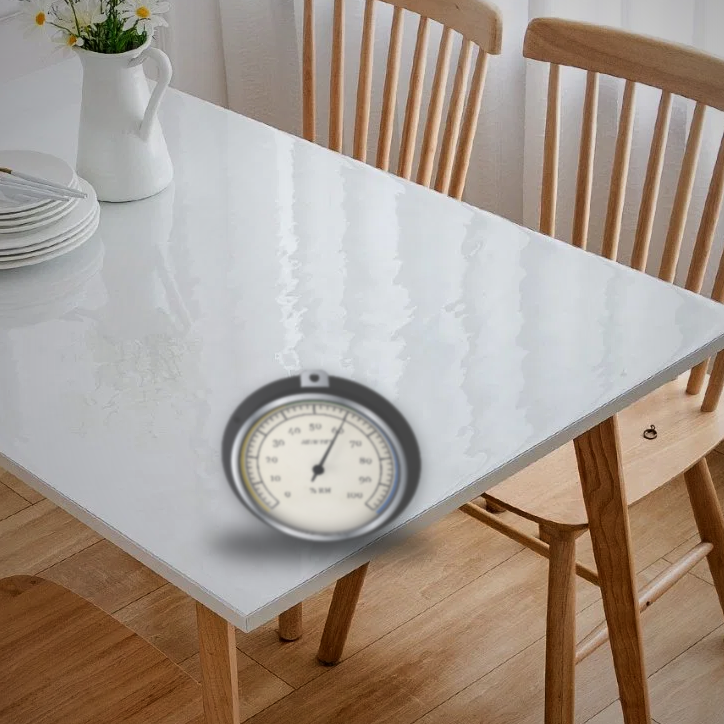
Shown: 60; %
